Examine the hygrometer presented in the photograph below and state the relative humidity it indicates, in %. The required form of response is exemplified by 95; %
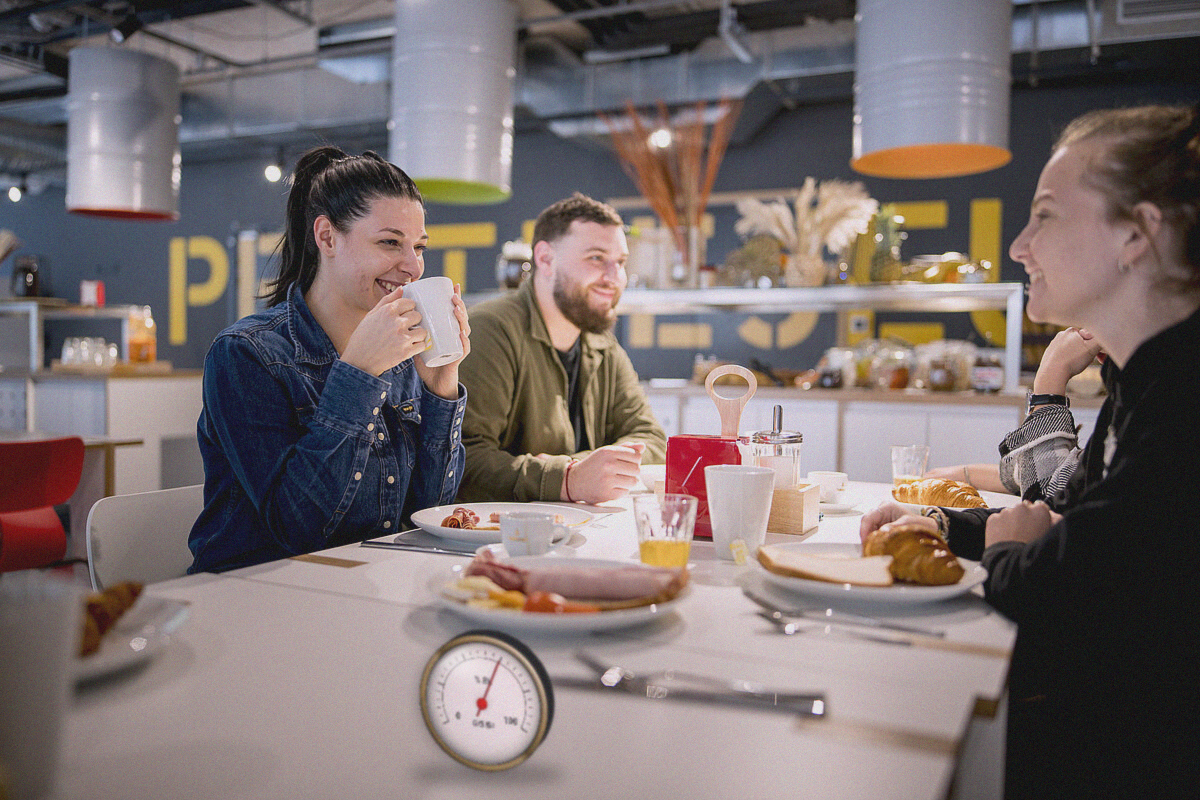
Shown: 60; %
